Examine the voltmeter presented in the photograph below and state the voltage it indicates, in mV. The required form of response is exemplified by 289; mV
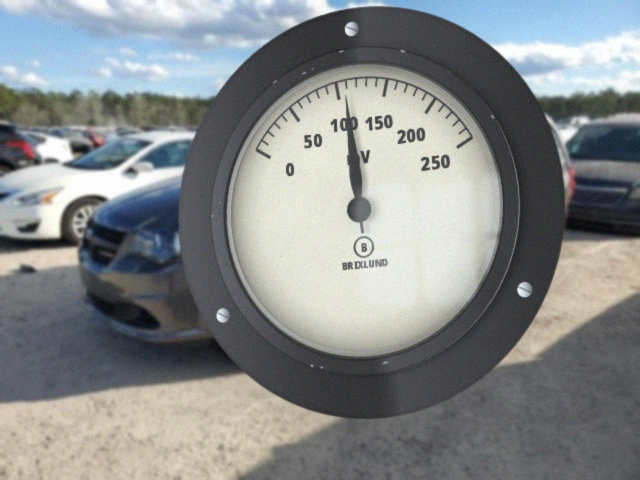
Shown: 110; mV
